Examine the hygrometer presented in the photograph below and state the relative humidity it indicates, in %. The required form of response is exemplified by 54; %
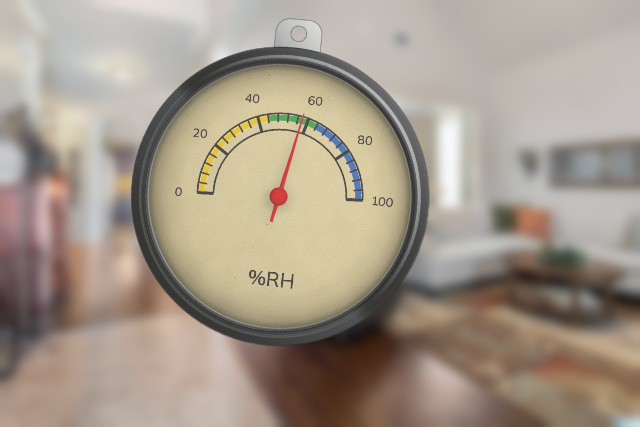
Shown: 58; %
